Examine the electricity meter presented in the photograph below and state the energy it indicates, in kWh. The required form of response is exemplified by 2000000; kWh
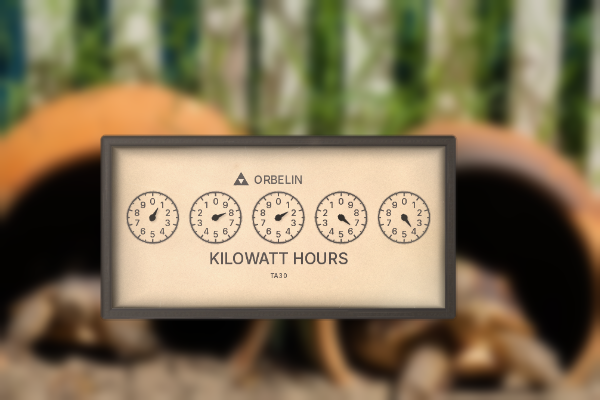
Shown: 8164; kWh
